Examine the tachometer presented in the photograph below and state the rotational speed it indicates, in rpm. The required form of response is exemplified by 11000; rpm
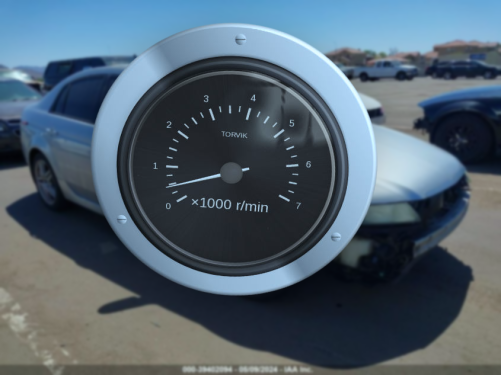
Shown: 500; rpm
